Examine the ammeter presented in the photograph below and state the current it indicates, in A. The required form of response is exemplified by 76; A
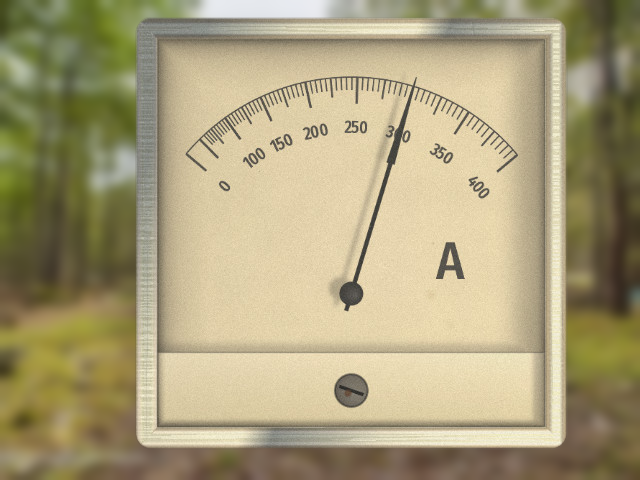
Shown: 300; A
